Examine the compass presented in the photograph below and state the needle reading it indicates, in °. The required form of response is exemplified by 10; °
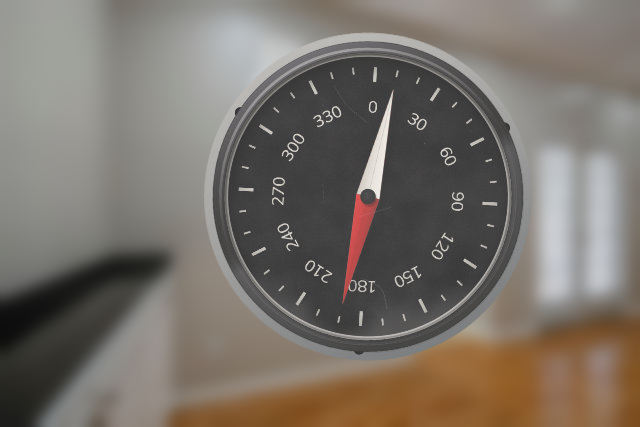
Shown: 190; °
